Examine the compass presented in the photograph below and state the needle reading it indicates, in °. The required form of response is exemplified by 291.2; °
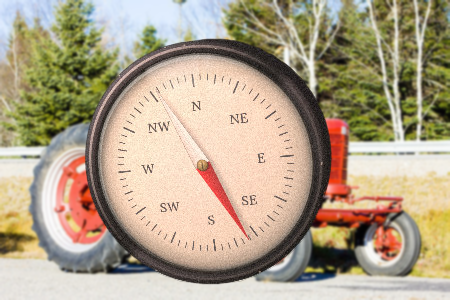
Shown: 155; °
